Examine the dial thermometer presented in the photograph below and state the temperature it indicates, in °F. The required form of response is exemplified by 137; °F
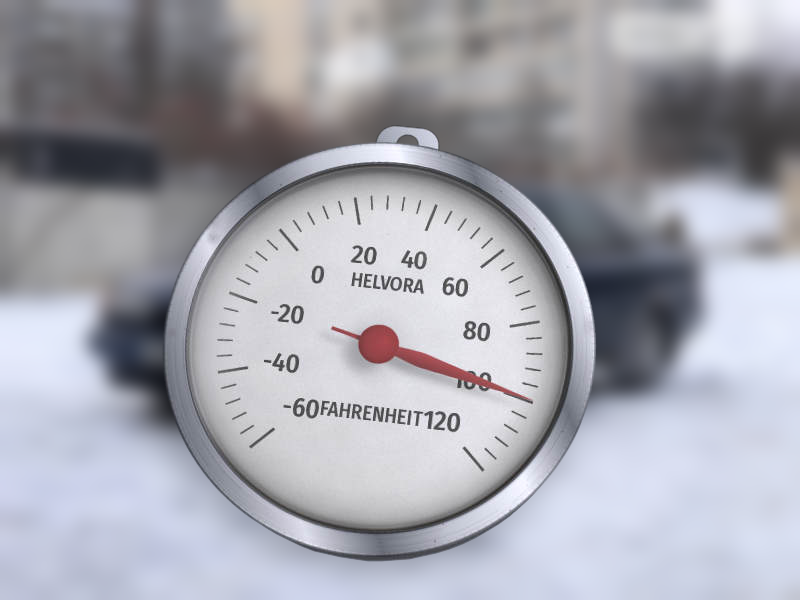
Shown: 100; °F
